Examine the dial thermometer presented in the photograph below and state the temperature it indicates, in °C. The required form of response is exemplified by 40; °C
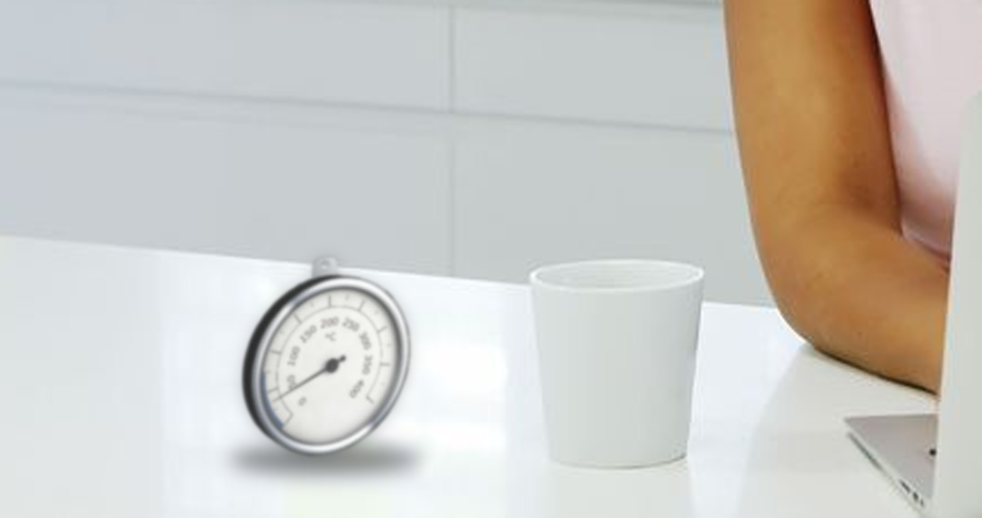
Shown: 37.5; °C
